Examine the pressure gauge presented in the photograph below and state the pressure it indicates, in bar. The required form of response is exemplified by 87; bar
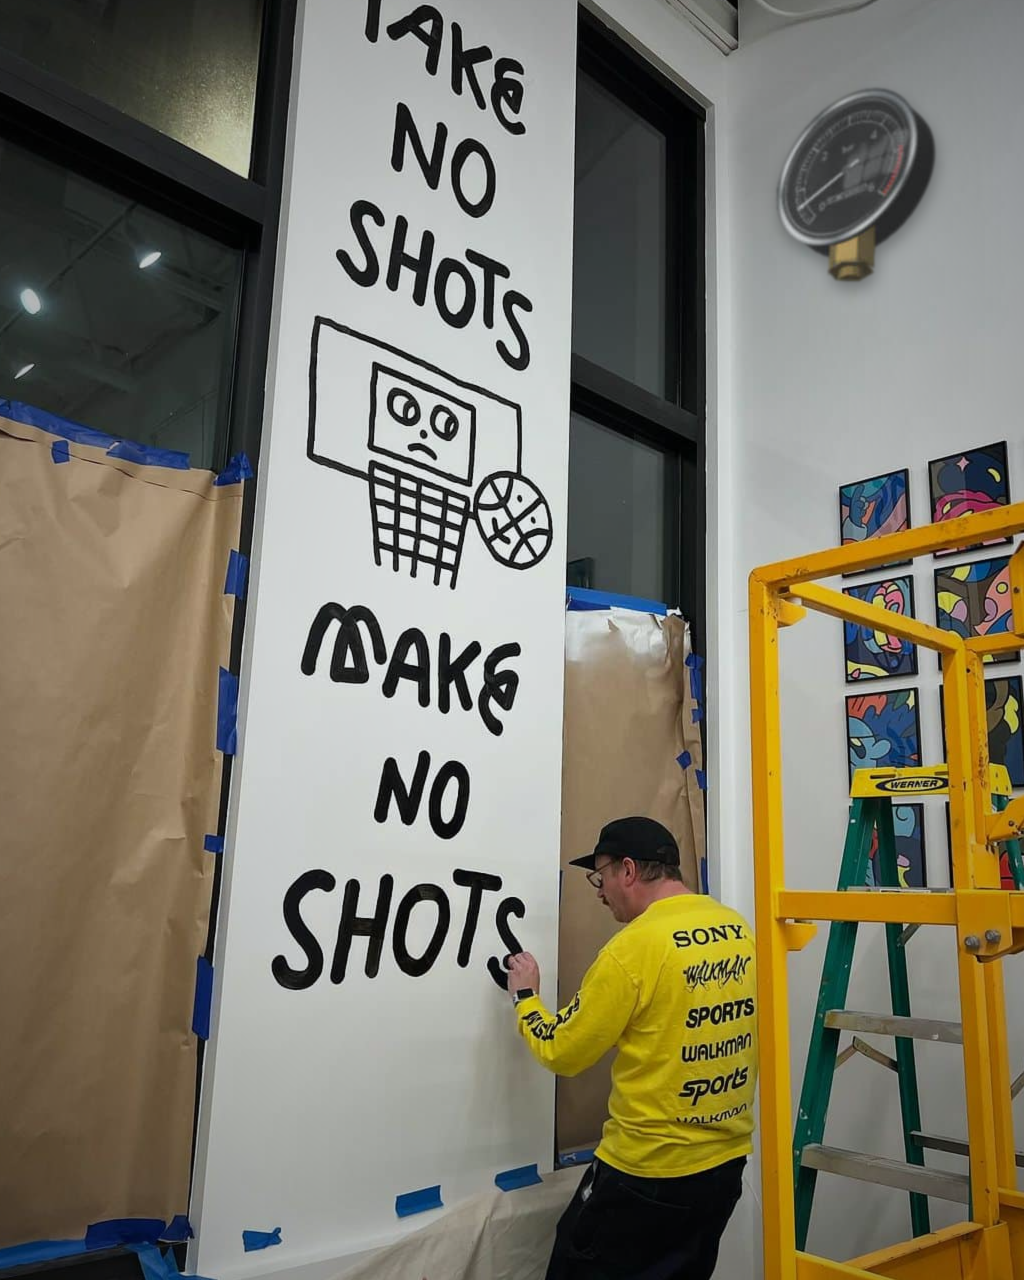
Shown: 0.5; bar
